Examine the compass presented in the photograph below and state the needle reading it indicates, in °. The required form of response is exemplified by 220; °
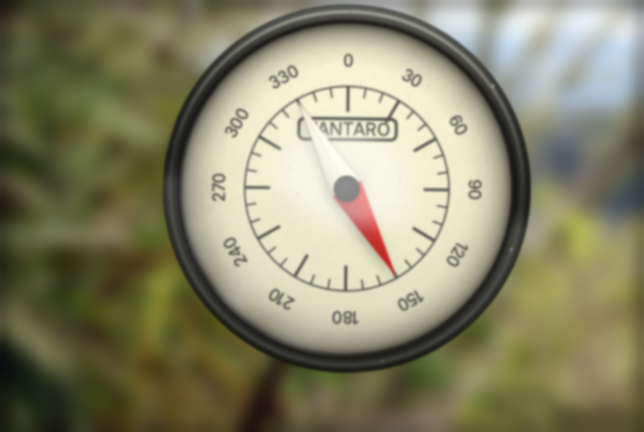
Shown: 150; °
